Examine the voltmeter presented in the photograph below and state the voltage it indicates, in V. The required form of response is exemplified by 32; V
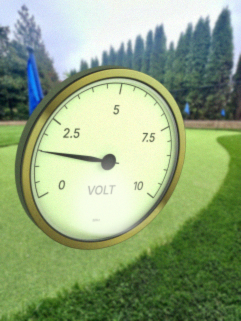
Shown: 1.5; V
